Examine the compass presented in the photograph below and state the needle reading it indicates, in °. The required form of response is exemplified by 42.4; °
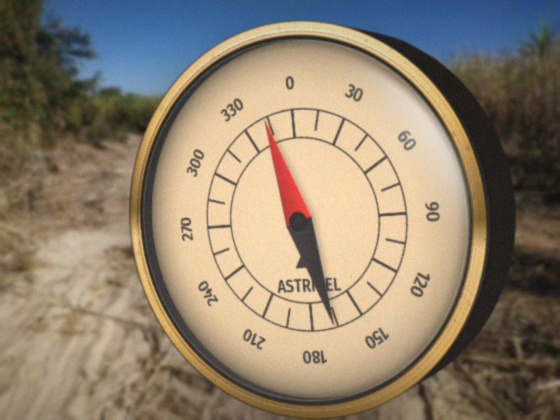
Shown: 345; °
